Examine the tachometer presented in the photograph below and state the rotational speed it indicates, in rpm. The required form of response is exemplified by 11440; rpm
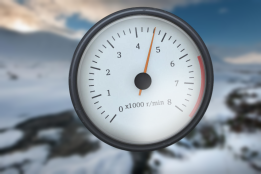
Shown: 4600; rpm
